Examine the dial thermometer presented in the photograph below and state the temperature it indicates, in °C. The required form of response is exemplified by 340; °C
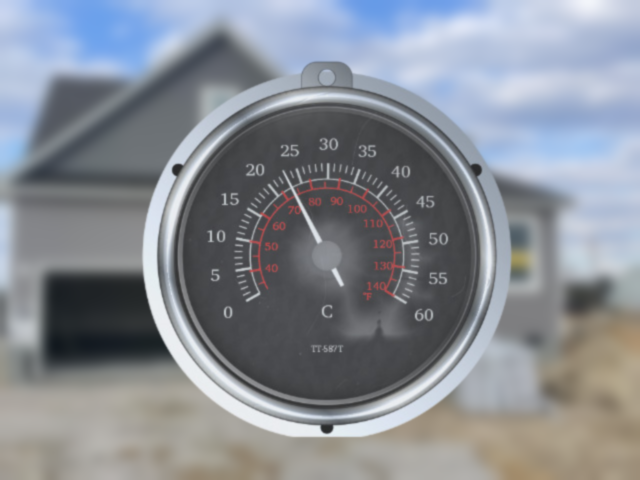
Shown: 23; °C
